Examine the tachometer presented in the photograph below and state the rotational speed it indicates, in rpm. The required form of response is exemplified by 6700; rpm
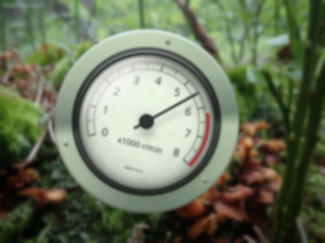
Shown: 5500; rpm
